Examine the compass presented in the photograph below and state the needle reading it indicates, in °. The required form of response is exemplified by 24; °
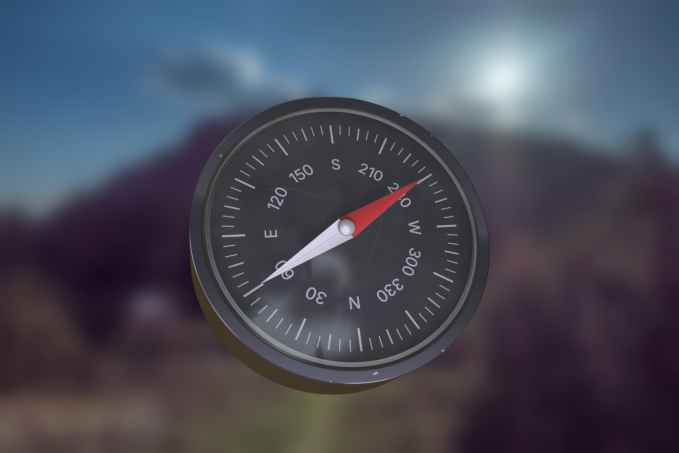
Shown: 240; °
